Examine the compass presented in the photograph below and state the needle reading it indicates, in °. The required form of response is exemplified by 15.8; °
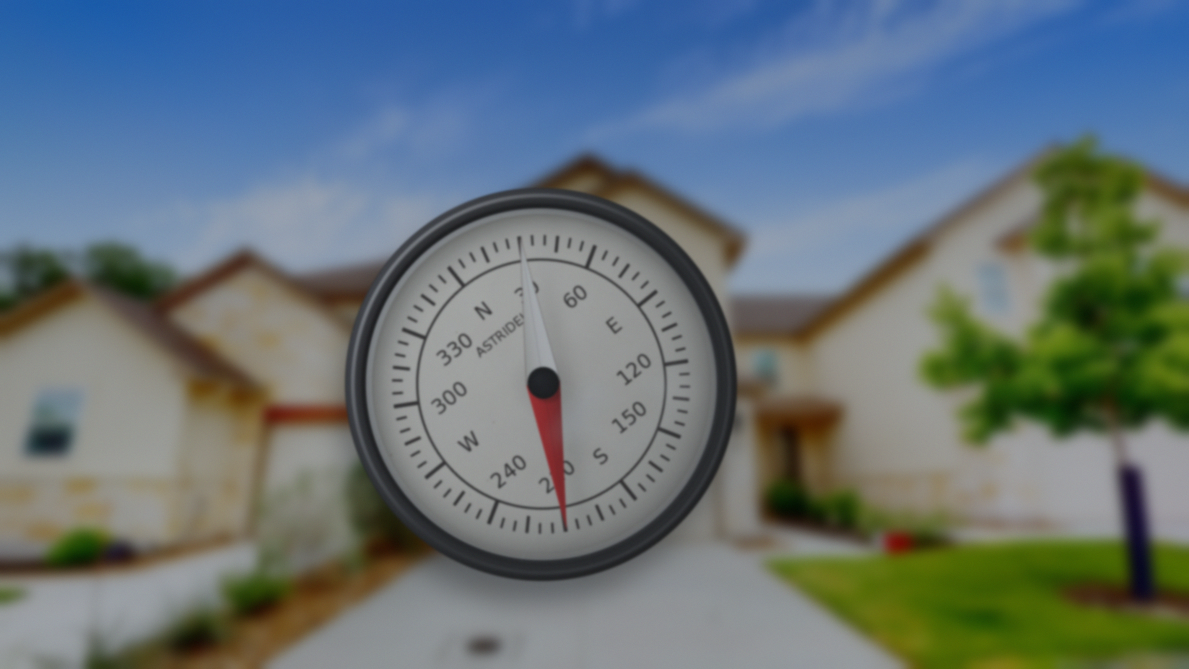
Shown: 210; °
